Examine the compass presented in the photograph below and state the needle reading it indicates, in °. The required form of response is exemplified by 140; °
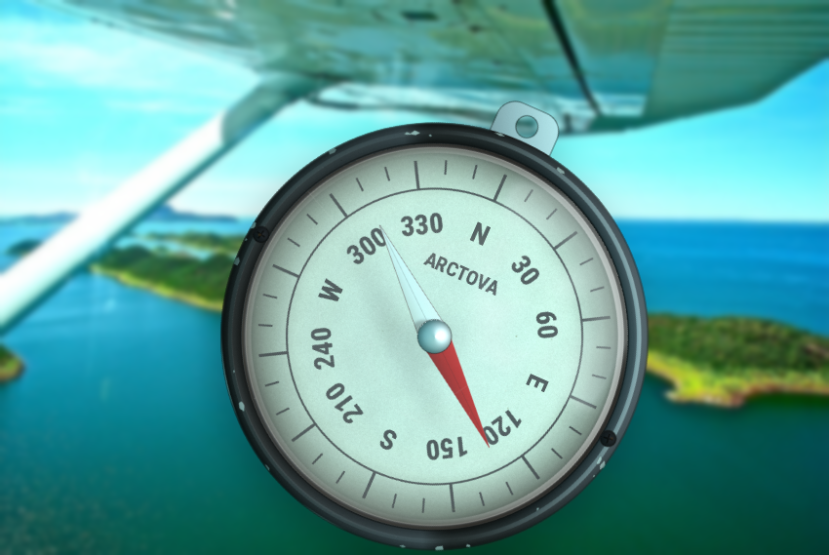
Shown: 130; °
